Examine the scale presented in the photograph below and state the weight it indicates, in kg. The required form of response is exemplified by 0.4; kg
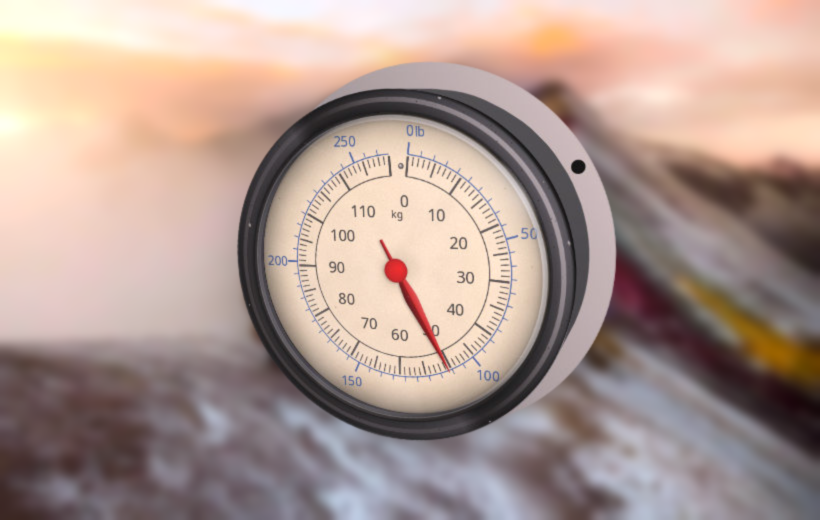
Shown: 50; kg
